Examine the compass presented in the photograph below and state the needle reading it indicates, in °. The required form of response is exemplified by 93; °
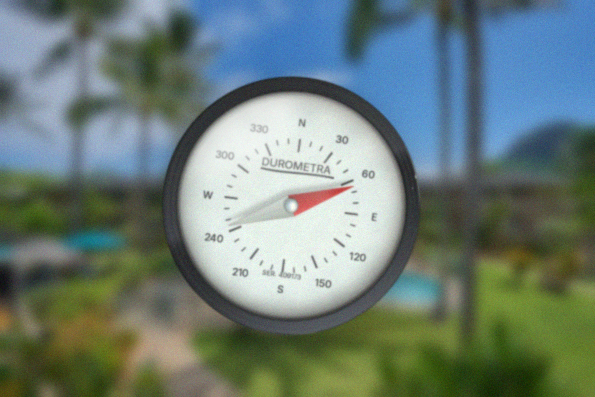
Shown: 65; °
